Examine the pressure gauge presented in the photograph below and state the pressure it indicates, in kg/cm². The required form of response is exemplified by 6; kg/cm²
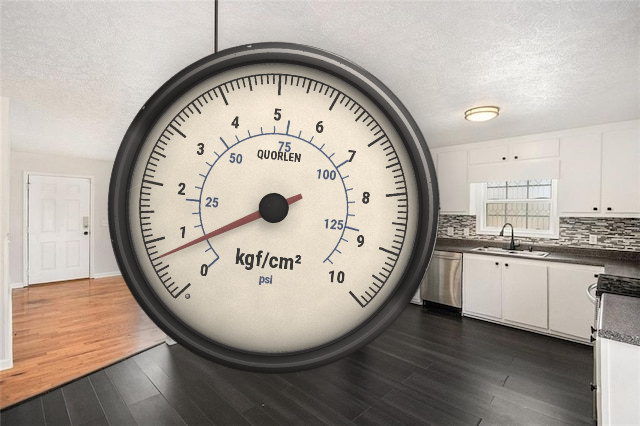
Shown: 0.7; kg/cm²
